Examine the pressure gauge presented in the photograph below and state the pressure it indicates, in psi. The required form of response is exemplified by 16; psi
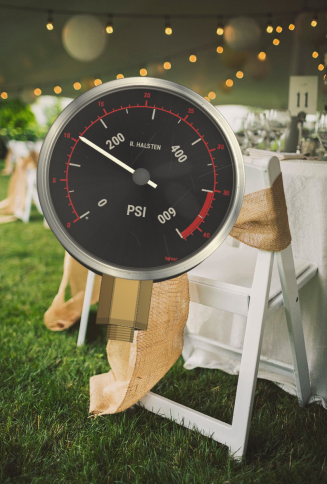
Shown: 150; psi
